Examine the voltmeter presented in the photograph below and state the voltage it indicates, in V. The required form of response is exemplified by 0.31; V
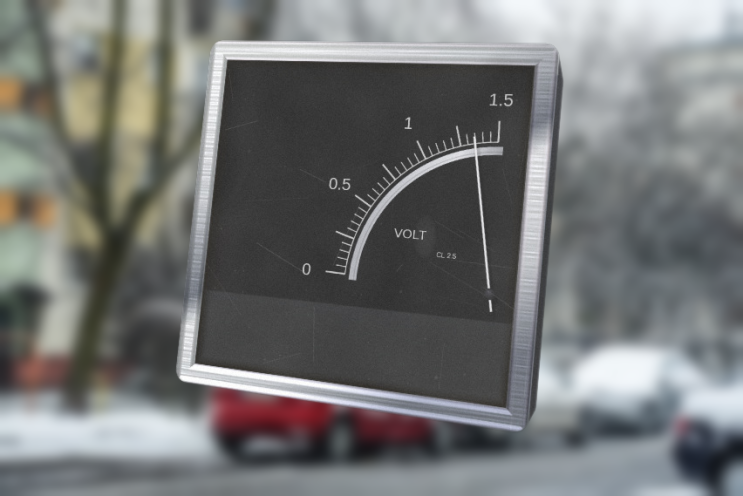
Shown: 1.35; V
